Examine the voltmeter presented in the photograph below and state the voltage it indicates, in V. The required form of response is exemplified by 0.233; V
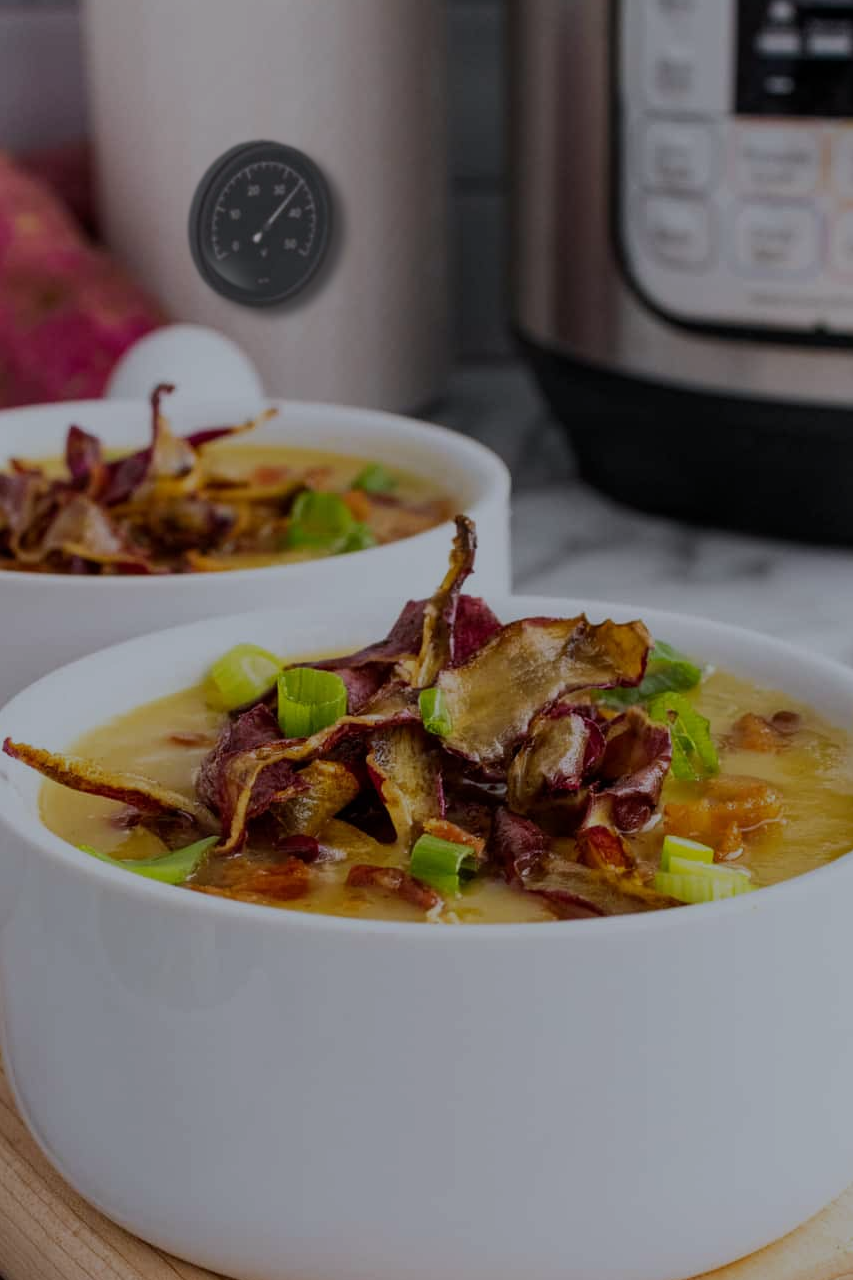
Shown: 34; V
